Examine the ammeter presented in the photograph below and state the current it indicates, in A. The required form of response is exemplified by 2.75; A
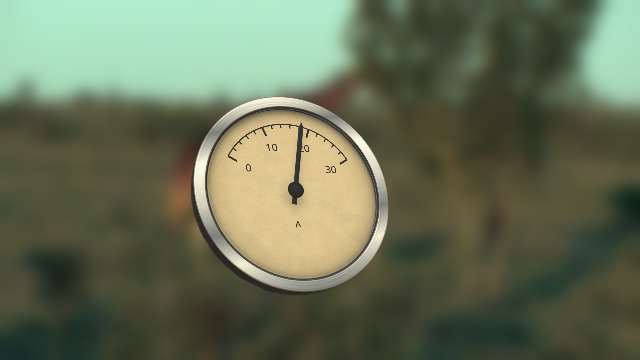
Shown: 18; A
